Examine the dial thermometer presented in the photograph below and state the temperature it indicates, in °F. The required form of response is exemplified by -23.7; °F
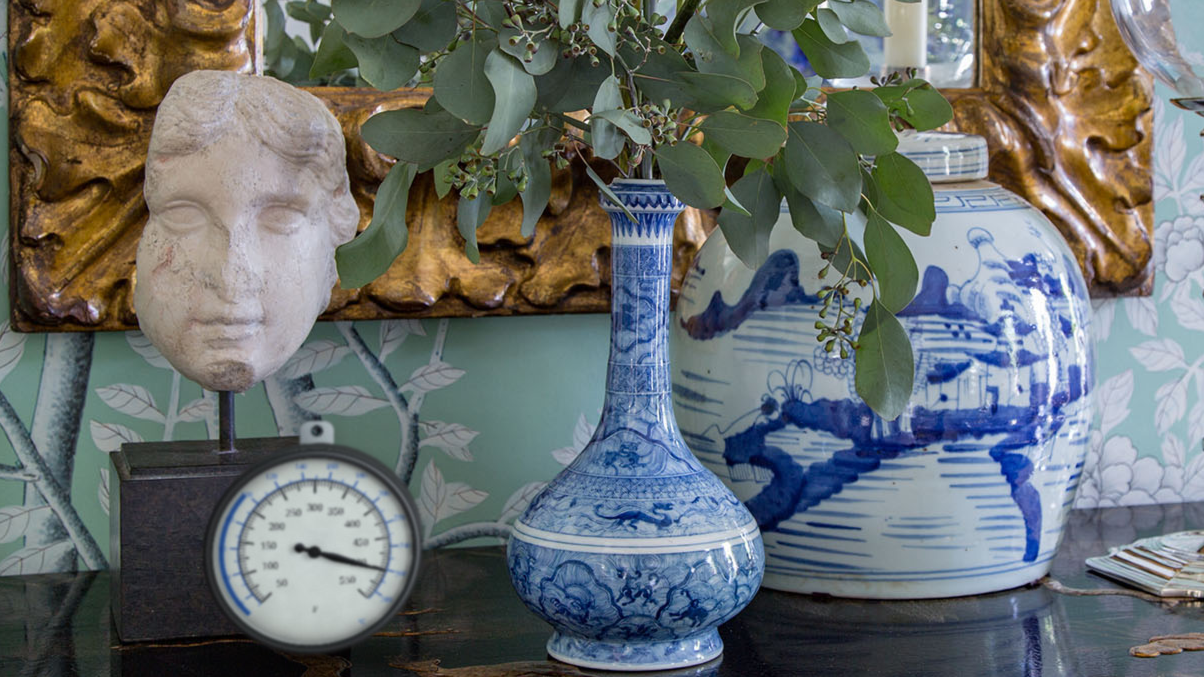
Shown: 500; °F
